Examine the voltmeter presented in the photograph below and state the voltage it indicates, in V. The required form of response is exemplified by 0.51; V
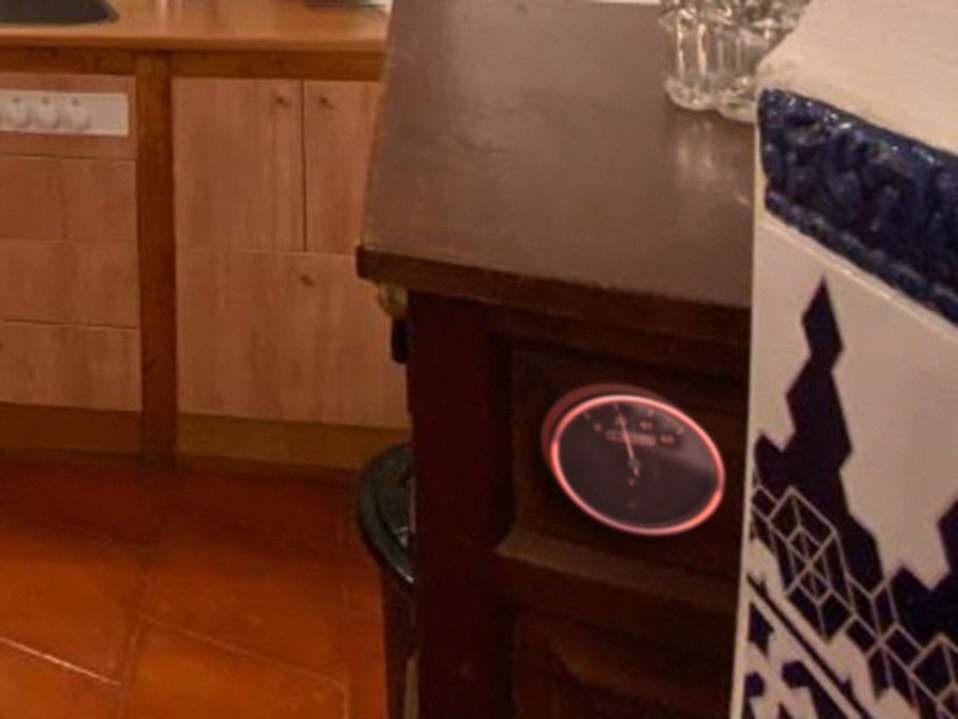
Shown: 20; V
